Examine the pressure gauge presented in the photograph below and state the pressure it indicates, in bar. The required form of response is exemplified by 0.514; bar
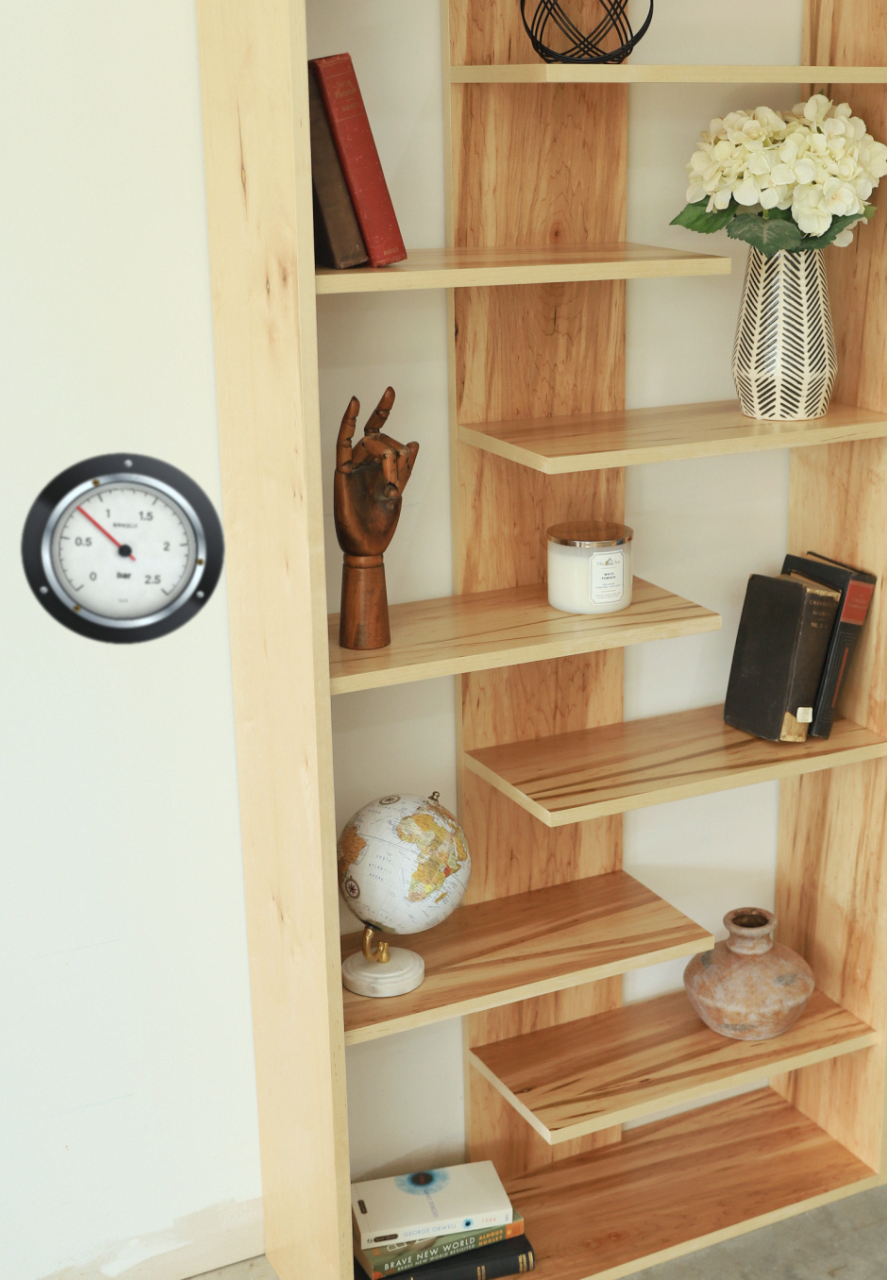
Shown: 0.8; bar
